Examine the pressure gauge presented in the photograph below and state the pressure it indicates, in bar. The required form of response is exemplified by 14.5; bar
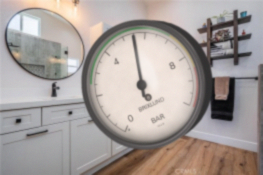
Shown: 5.5; bar
